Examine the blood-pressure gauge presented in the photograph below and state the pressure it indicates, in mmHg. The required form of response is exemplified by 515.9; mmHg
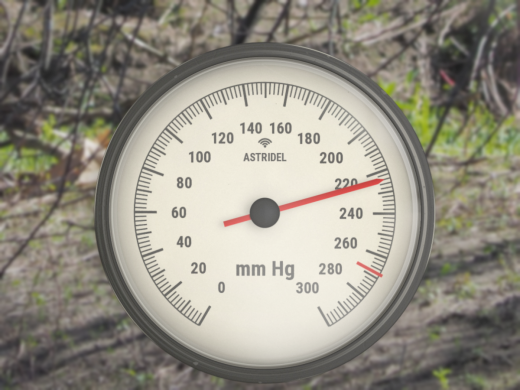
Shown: 224; mmHg
